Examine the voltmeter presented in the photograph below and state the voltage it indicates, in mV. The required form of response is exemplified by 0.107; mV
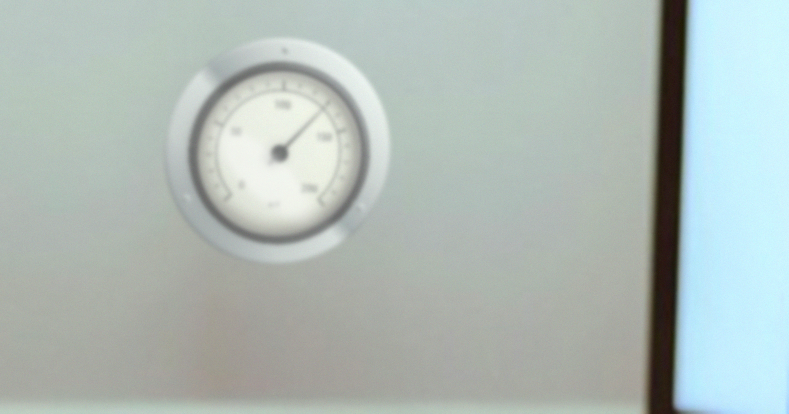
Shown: 130; mV
